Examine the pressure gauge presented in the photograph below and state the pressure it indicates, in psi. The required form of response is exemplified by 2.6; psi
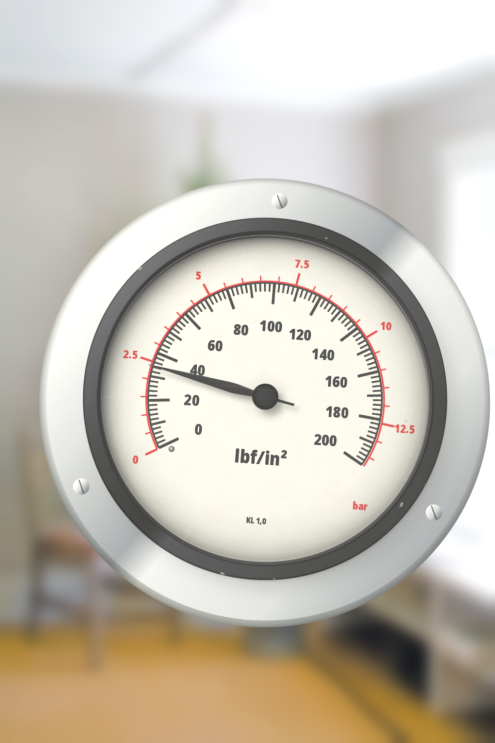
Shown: 34; psi
